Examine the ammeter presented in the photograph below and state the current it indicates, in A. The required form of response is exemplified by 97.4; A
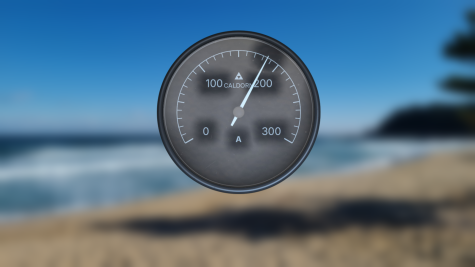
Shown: 185; A
